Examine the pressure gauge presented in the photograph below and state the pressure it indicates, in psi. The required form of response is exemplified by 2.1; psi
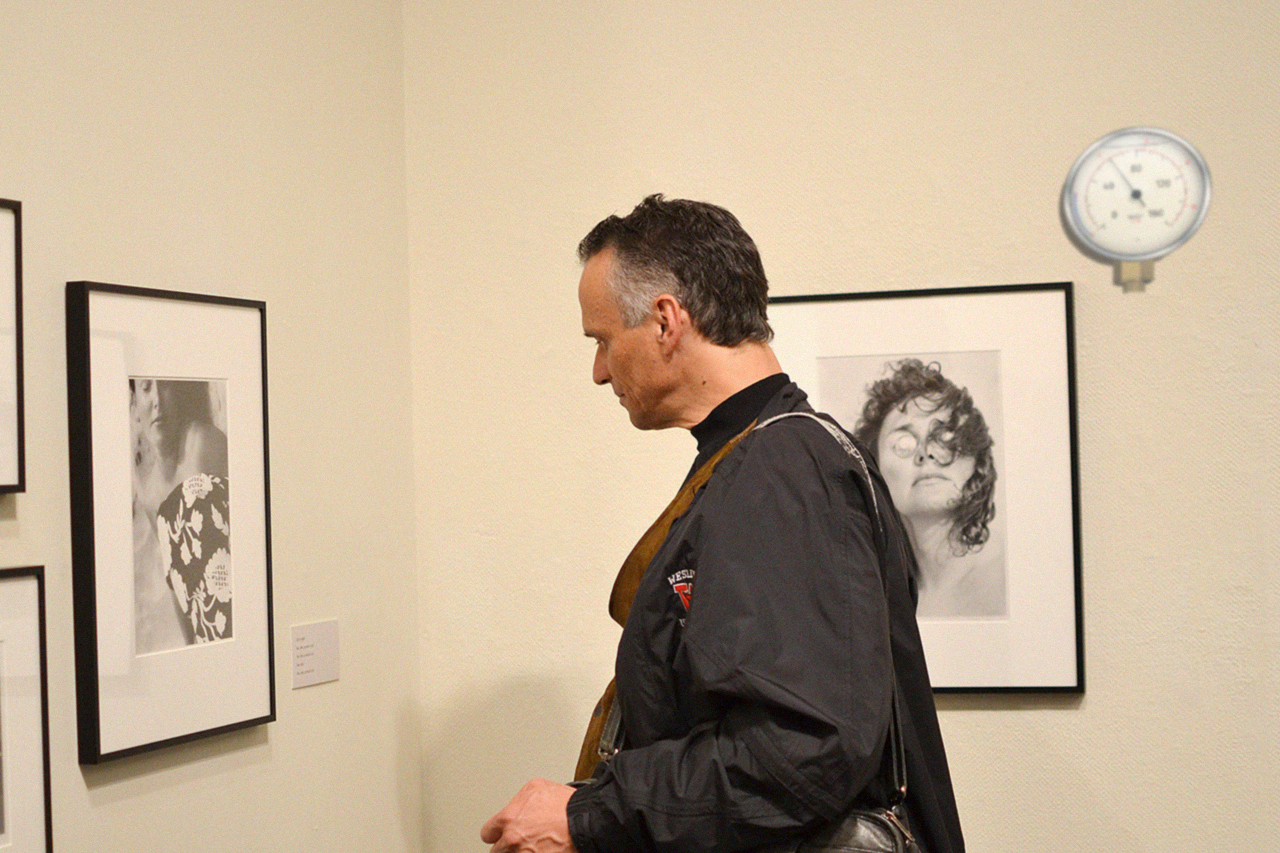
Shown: 60; psi
